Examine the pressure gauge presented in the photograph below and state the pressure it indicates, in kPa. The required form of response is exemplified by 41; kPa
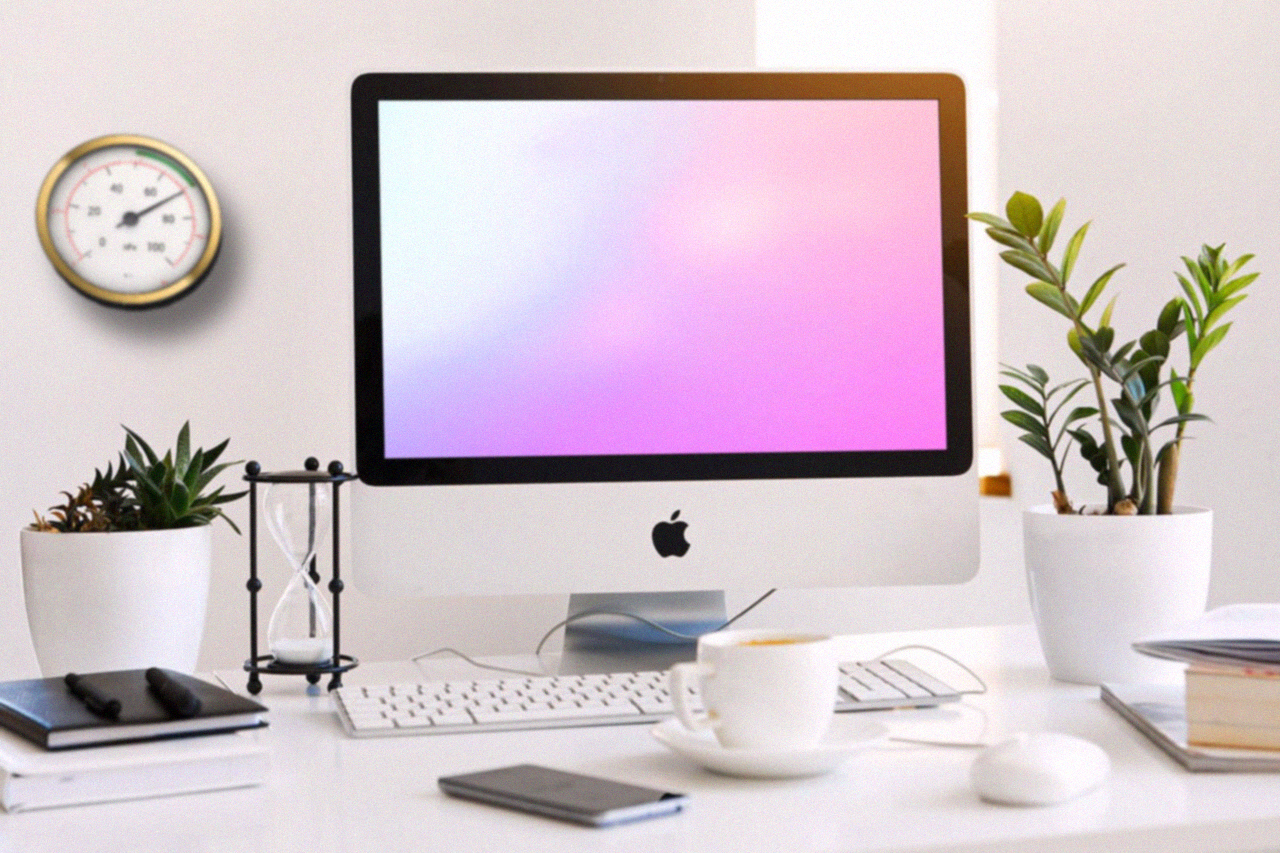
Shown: 70; kPa
